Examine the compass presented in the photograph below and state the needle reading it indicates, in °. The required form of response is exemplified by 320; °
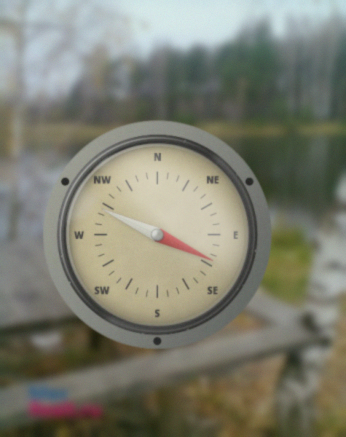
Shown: 115; °
